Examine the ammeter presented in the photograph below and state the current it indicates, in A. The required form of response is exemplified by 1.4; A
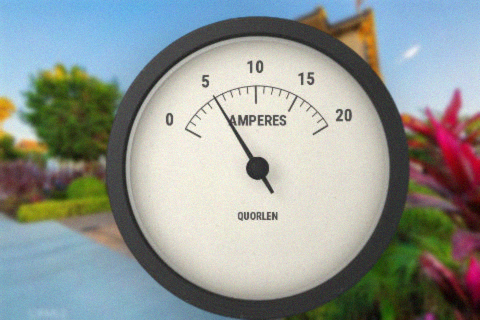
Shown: 5; A
